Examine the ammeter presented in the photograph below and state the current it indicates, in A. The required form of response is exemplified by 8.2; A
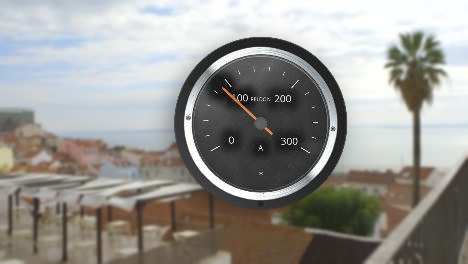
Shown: 90; A
